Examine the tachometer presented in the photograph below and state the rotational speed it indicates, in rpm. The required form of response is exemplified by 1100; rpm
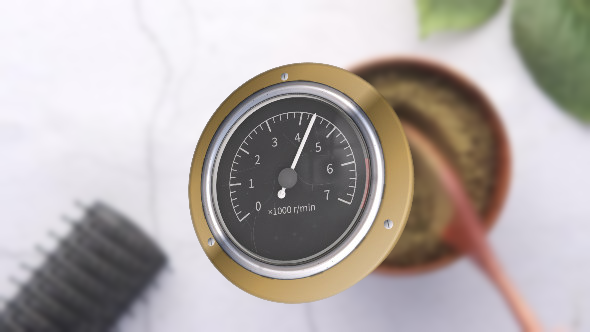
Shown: 4400; rpm
